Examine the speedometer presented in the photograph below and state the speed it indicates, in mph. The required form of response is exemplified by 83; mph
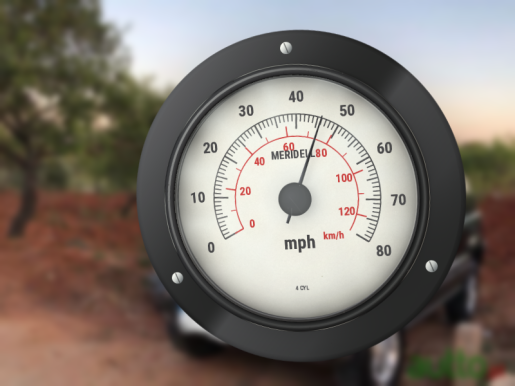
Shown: 46; mph
